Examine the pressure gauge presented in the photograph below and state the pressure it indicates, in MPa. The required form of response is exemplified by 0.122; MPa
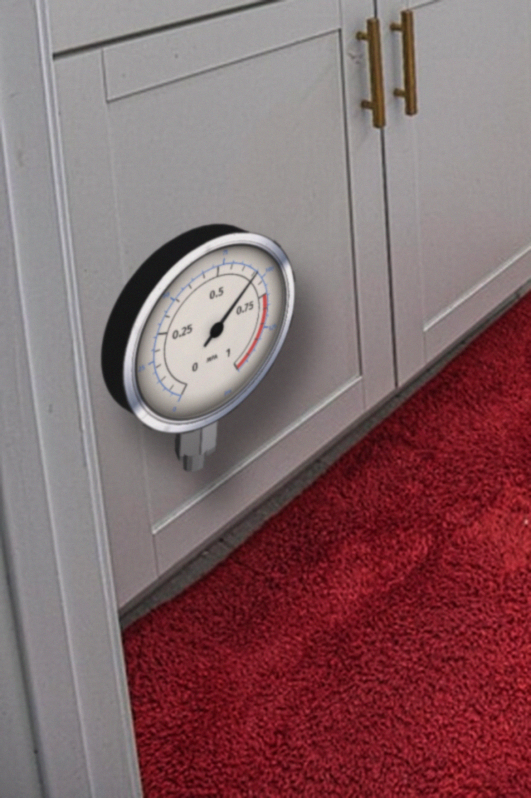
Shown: 0.65; MPa
